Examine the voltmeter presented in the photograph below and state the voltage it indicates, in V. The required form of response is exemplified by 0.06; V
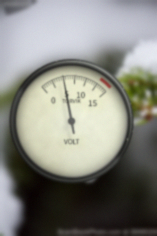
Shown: 5; V
